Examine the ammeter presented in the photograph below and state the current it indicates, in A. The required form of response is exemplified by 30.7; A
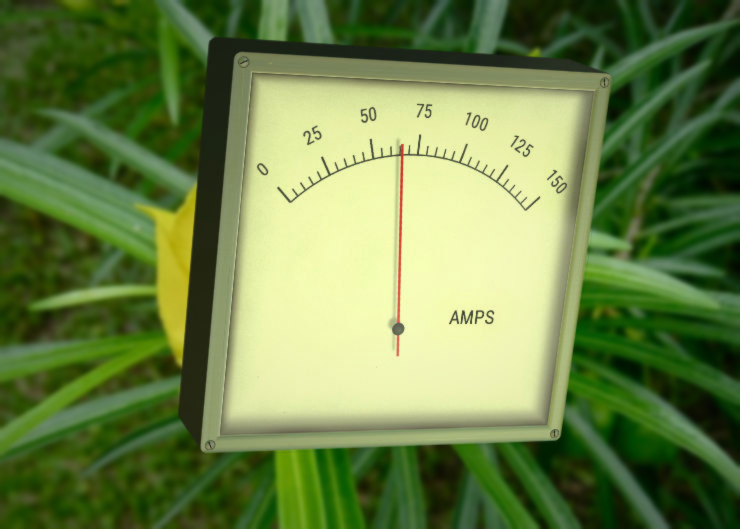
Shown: 65; A
